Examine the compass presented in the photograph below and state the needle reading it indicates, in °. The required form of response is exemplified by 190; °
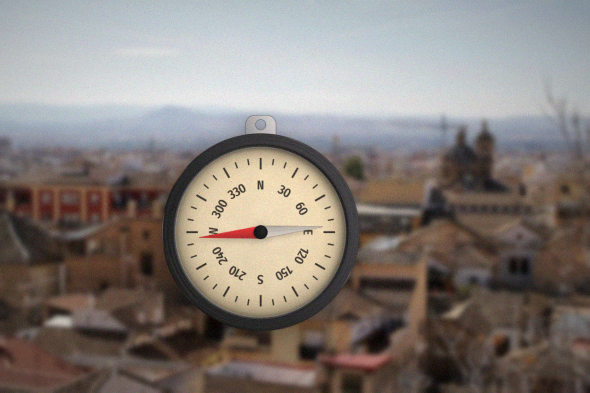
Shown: 265; °
